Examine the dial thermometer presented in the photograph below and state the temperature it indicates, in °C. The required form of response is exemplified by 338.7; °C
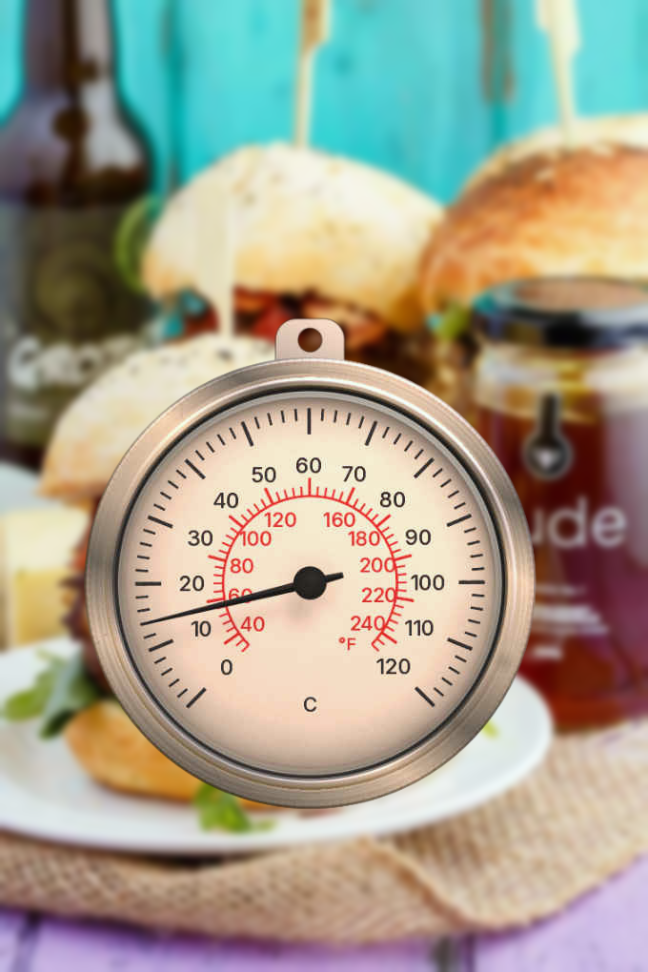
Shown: 14; °C
